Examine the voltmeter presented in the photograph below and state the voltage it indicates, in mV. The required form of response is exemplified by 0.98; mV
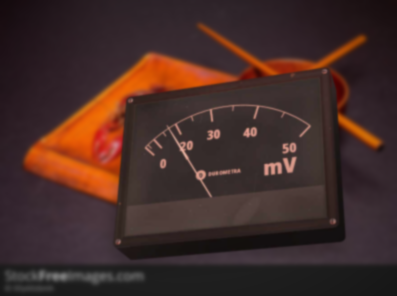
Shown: 17.5; mV
